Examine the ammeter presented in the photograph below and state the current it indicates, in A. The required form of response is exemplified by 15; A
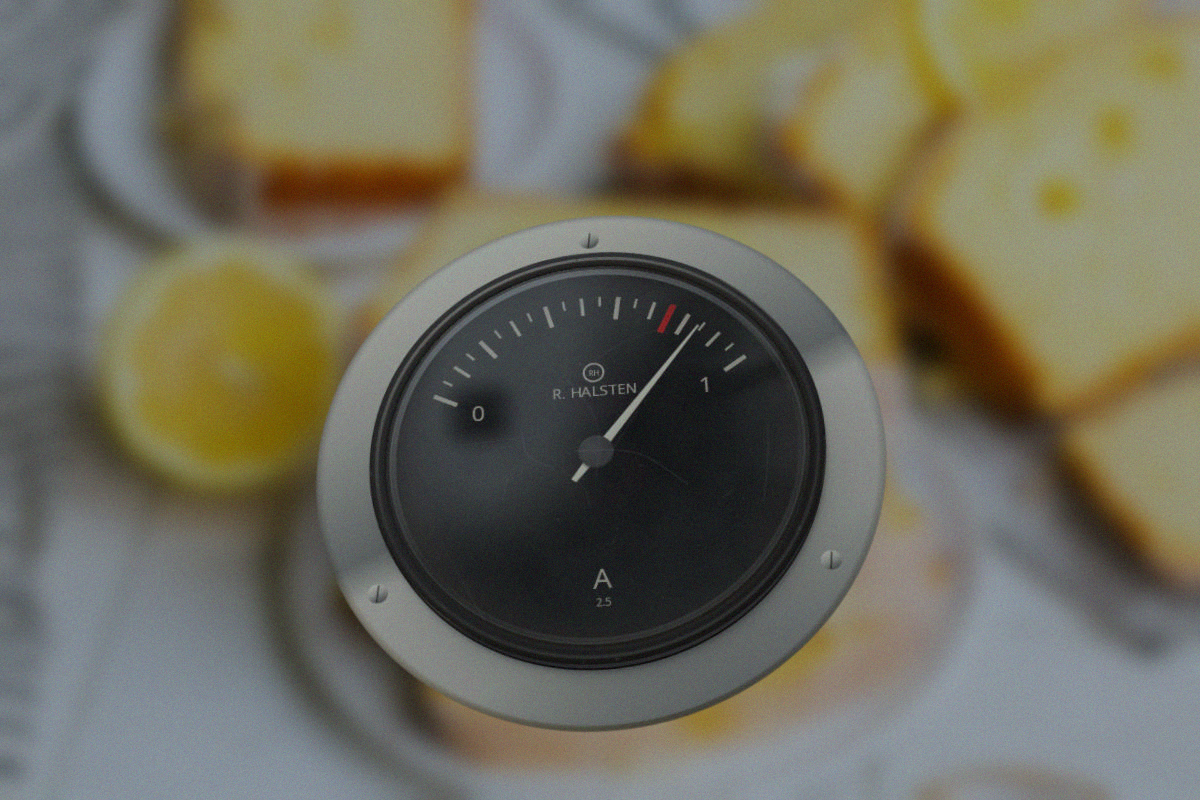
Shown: 0.85; A
